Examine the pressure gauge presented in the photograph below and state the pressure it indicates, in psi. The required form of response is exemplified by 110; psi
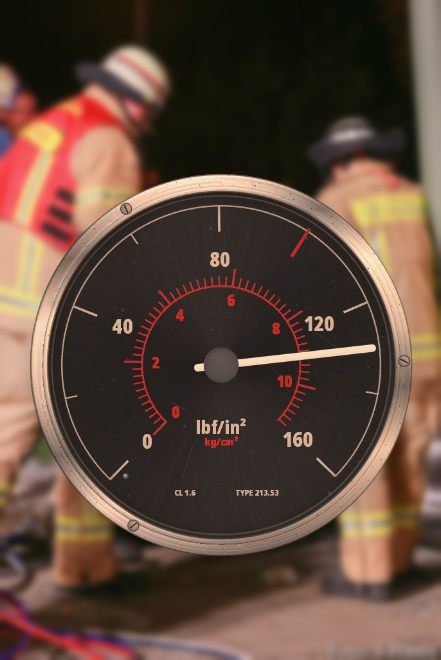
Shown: 130; psi
